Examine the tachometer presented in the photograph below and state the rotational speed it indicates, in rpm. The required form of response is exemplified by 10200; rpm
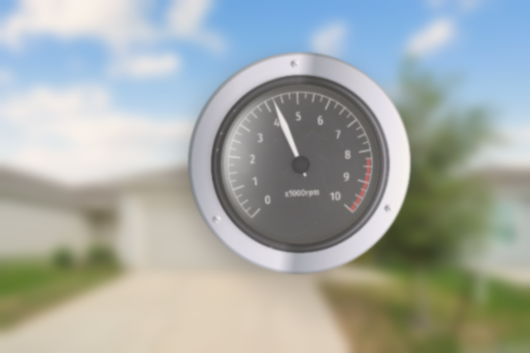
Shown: 4250; rpm
